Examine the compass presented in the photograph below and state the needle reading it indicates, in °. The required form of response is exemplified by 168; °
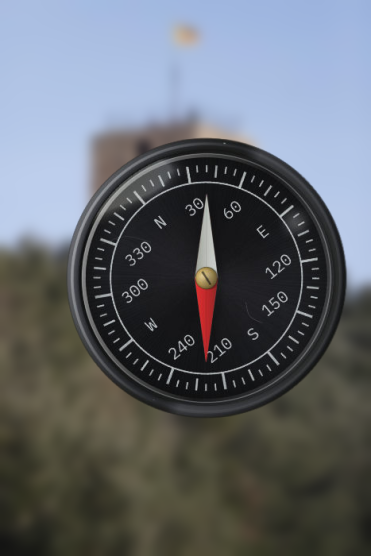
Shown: 220; °
